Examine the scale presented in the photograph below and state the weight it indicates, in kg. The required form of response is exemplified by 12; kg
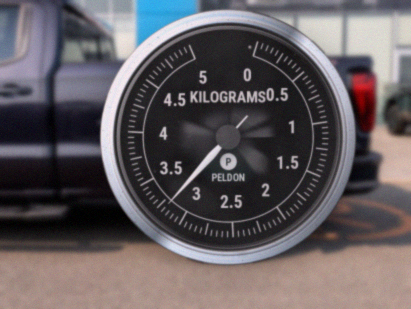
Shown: 3.2; kg
